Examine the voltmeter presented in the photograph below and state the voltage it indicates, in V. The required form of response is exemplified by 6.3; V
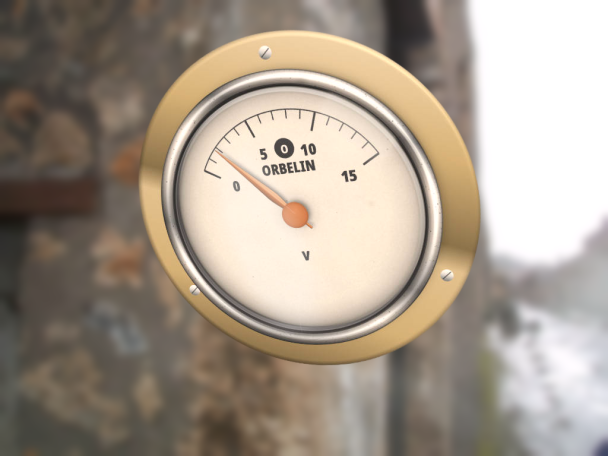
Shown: 2; V
